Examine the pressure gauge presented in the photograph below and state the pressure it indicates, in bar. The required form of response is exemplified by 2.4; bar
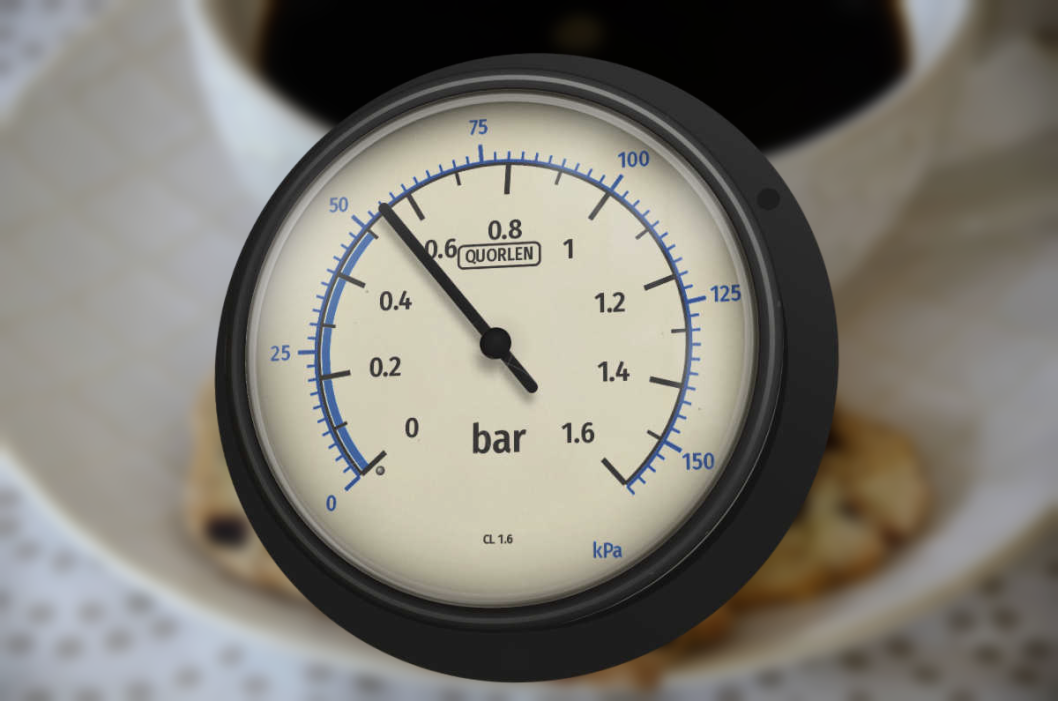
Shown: 0.55; bar
